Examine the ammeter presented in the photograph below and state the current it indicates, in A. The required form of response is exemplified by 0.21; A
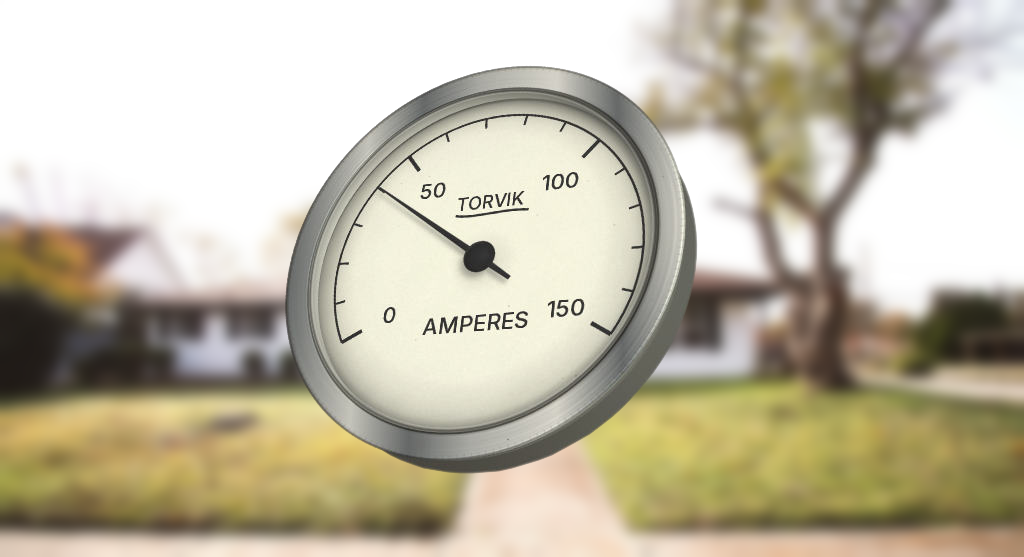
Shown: 40; A
